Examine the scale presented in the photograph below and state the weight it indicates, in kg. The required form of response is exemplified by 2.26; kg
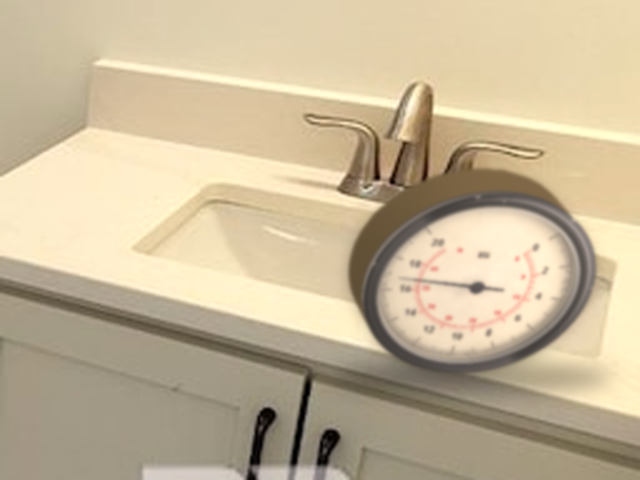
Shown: 17; kg
